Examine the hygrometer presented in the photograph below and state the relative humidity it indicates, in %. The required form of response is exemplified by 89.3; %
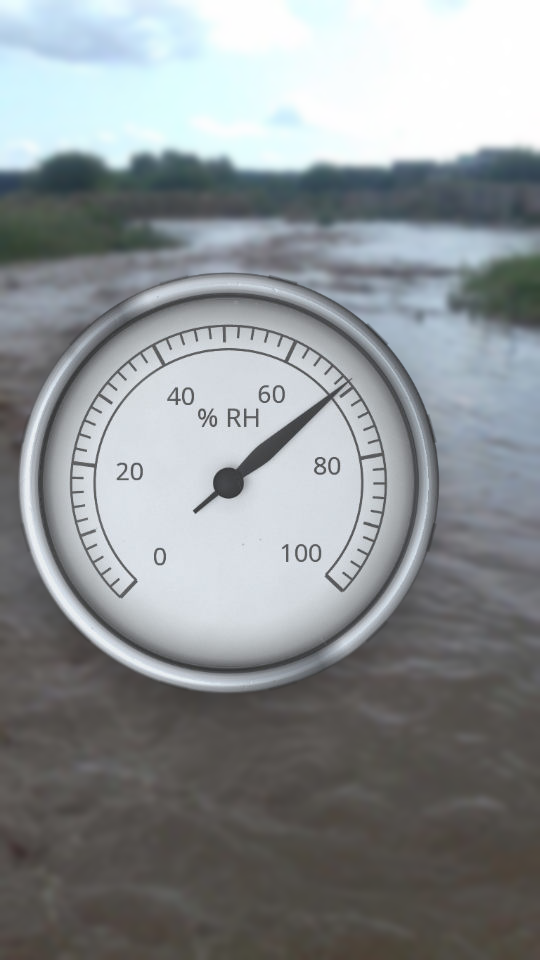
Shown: 69; %
